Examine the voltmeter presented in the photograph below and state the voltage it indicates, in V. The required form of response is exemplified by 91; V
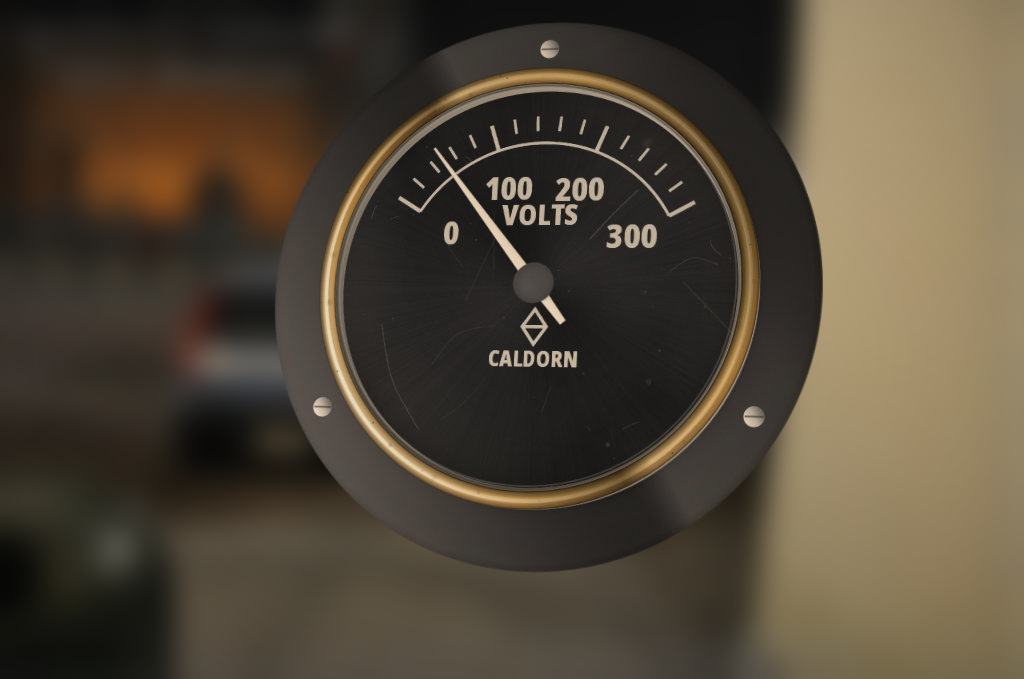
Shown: 50; V
